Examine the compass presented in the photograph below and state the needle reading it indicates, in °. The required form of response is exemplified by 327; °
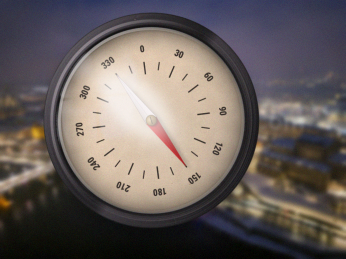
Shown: 150; °
